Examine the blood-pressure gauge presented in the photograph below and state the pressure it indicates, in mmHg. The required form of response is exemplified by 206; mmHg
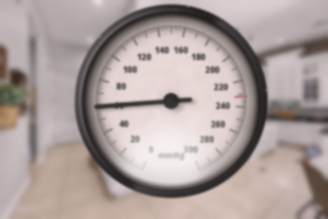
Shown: 60; mmHg
